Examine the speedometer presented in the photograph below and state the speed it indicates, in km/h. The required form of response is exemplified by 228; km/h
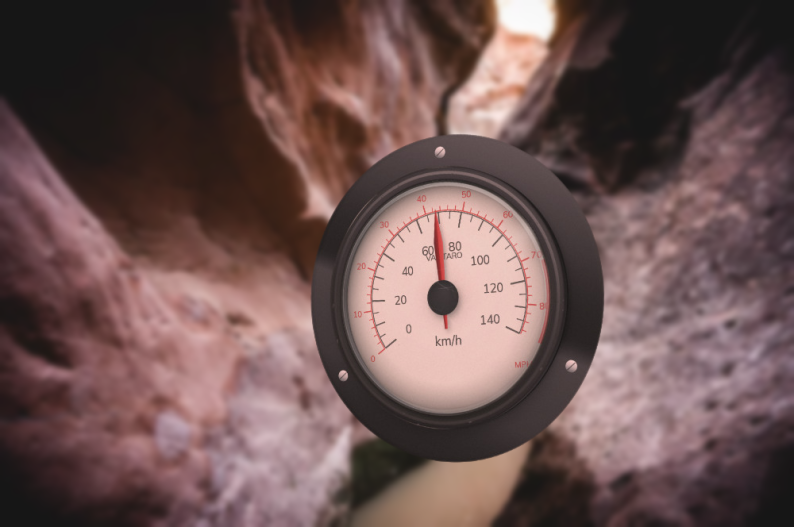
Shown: 70; km/h
